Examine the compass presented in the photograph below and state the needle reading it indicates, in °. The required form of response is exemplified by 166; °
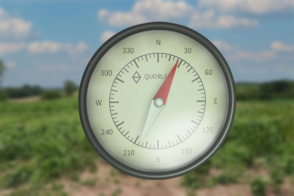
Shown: 25; °
